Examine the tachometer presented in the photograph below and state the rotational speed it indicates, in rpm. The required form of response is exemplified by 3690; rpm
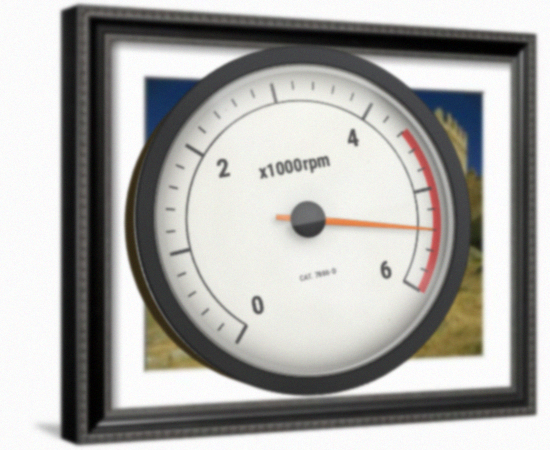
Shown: 5400; rpm
